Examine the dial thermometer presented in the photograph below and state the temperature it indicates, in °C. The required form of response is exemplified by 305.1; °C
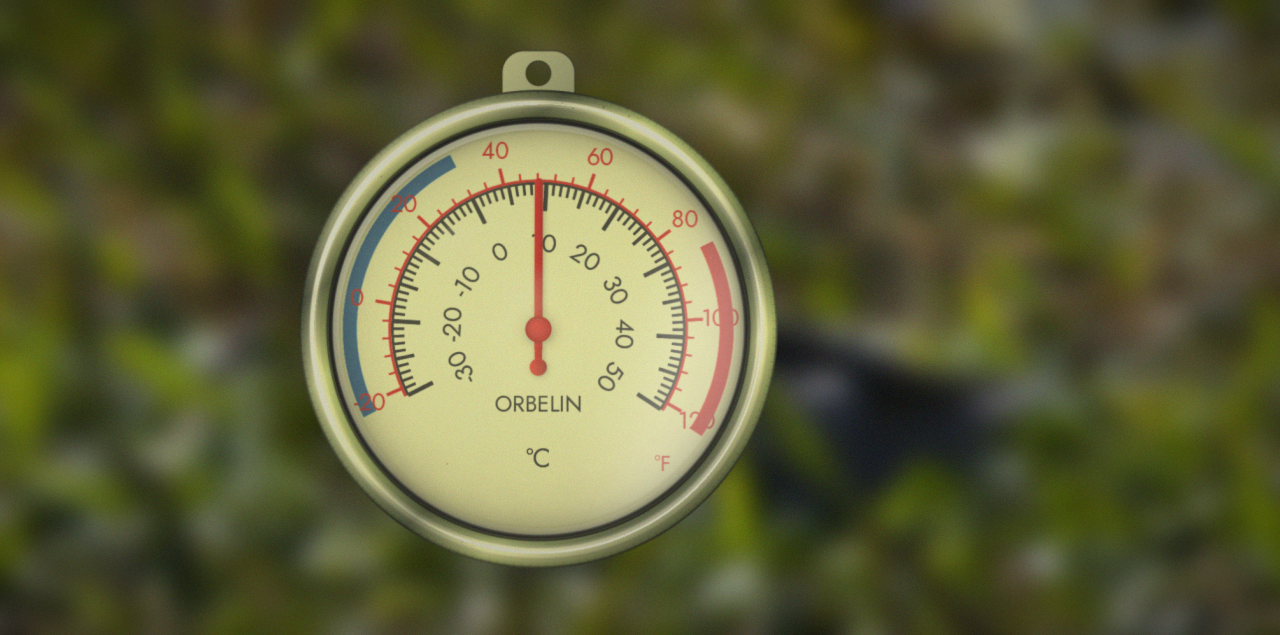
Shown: 9; °C
